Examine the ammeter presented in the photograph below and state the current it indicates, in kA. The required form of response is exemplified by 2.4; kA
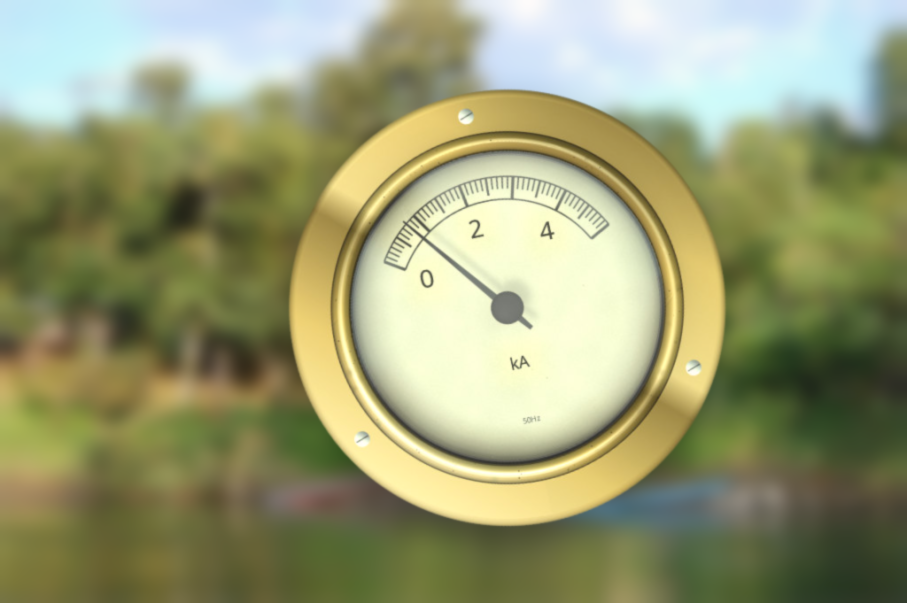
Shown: 0.8; kA
